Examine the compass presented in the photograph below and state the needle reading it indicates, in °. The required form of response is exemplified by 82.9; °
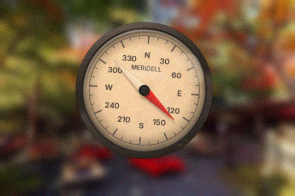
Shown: 130; °
